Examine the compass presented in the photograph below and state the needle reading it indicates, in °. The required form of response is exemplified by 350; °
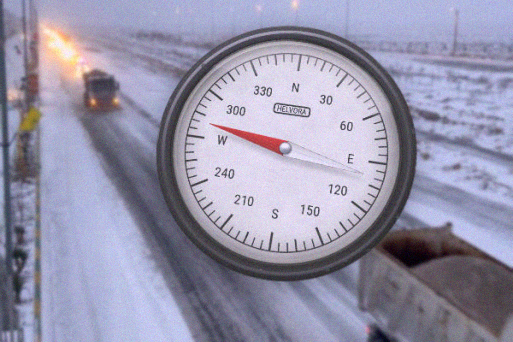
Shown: 280; °
